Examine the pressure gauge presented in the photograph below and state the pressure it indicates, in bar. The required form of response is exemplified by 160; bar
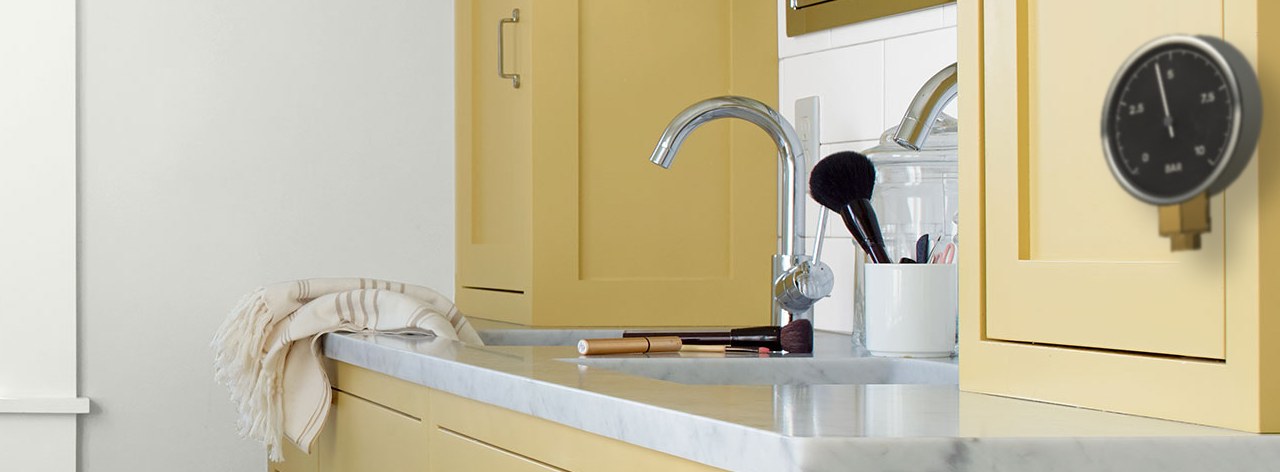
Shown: 4.5; bar
